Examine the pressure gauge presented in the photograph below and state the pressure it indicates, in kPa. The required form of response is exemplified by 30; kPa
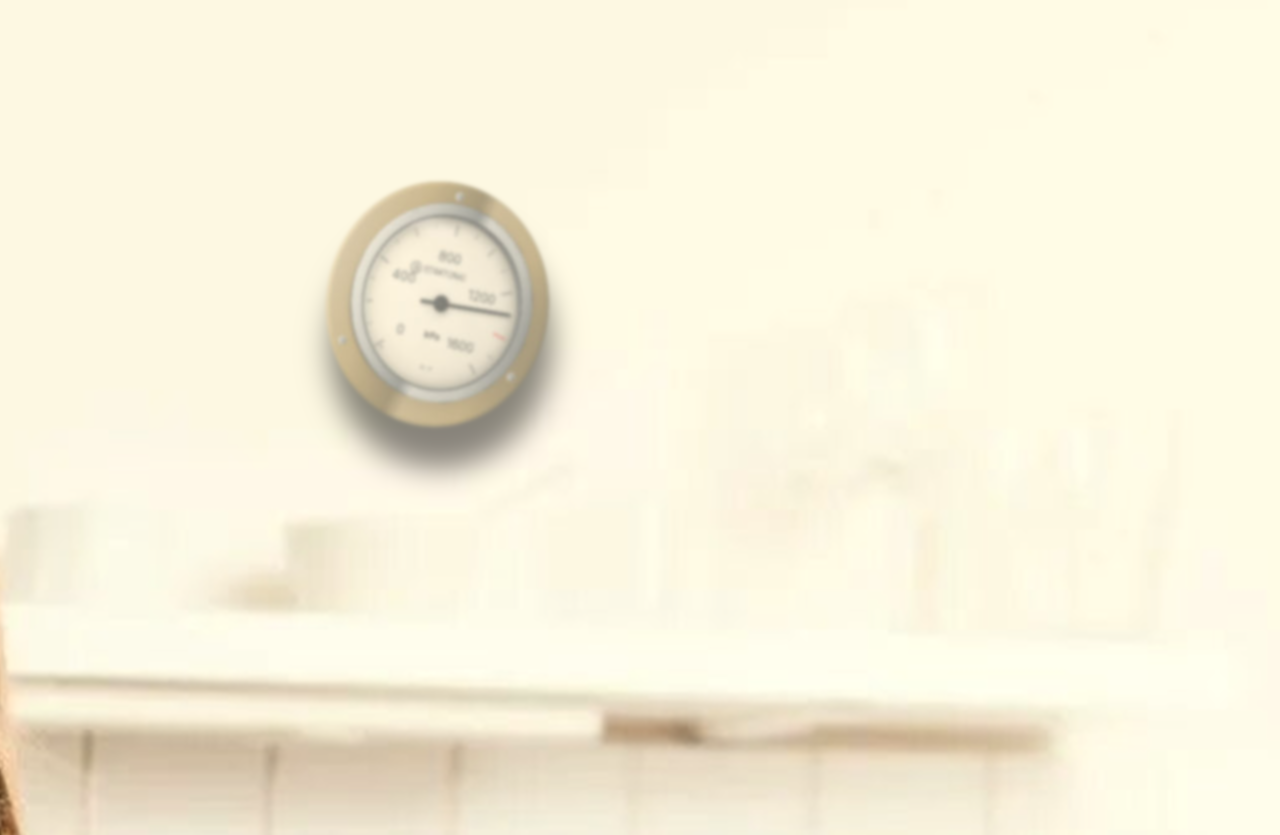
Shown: 1300; kPa
